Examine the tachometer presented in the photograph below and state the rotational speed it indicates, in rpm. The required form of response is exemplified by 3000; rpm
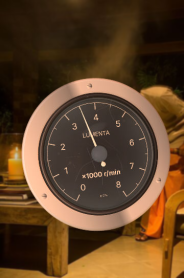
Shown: 3500; rpm
